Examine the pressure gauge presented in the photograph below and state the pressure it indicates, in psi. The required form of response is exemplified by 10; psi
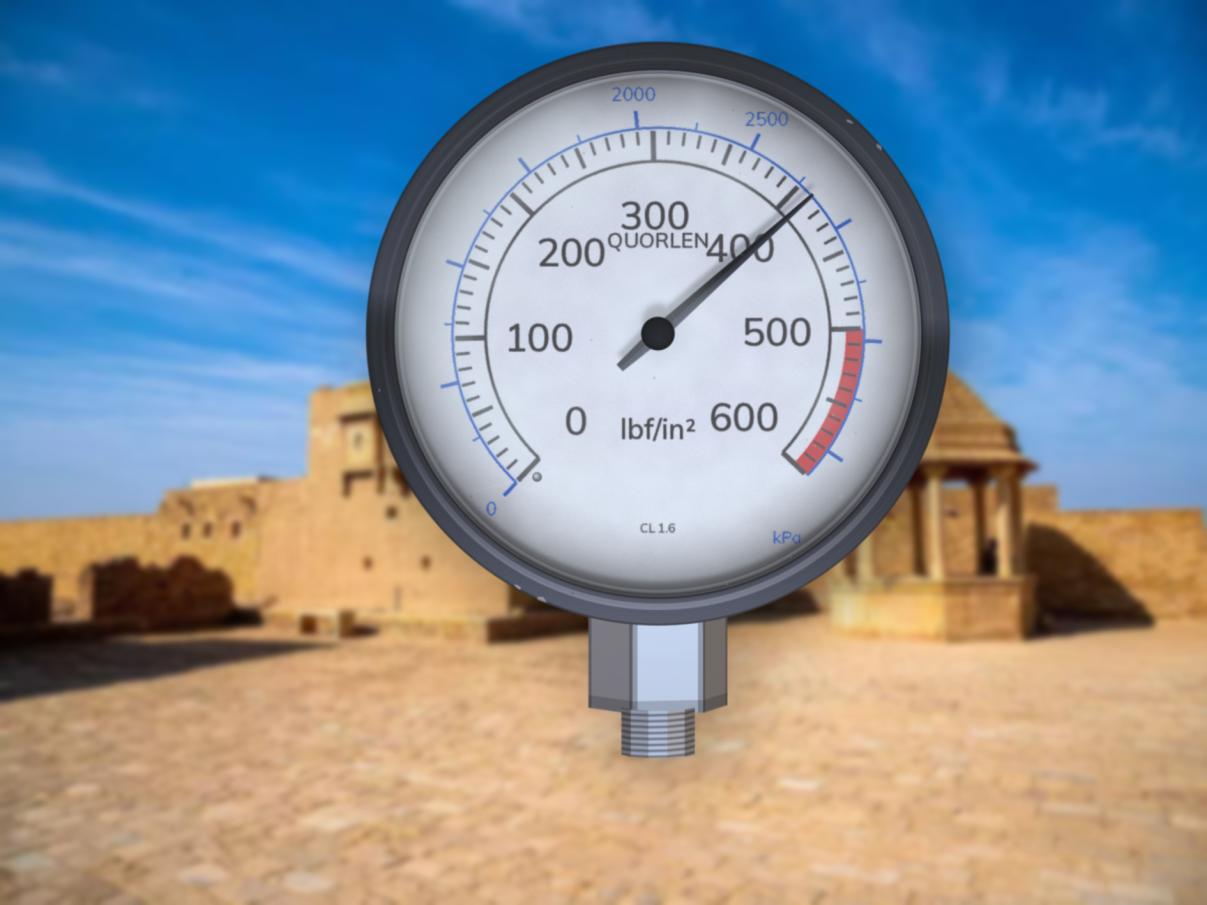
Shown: 410; psi
